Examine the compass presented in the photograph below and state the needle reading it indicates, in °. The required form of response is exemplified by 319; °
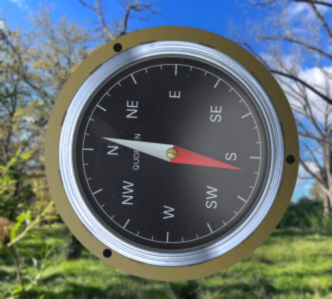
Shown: 190; °
